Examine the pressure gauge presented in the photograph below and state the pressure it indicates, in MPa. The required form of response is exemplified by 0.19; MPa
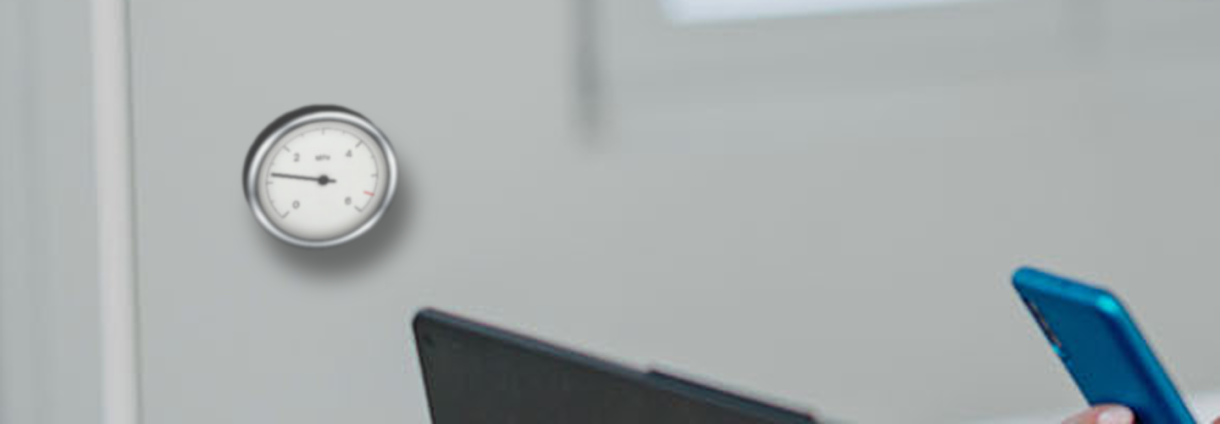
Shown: 1.25; MPa
